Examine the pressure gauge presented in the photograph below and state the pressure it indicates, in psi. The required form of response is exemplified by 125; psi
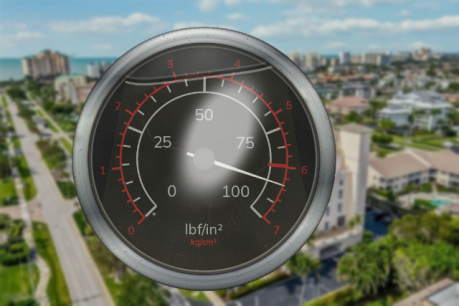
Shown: 90; psi
